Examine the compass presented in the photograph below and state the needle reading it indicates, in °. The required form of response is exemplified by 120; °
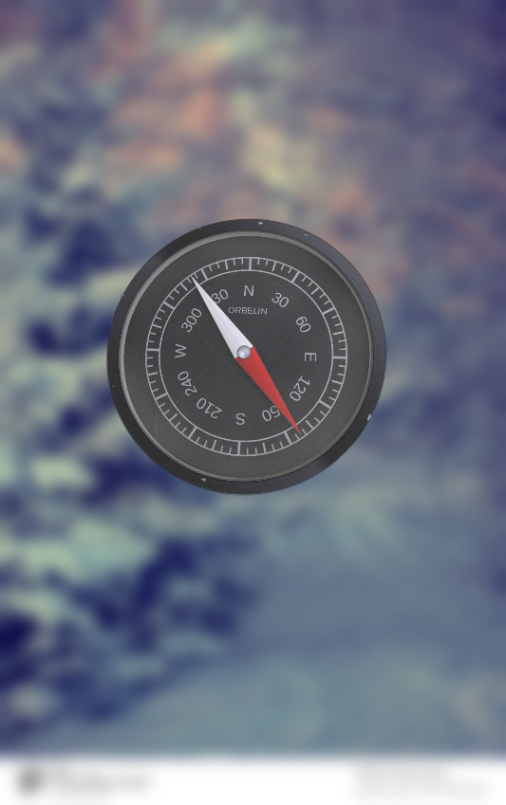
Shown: 142.5; °
